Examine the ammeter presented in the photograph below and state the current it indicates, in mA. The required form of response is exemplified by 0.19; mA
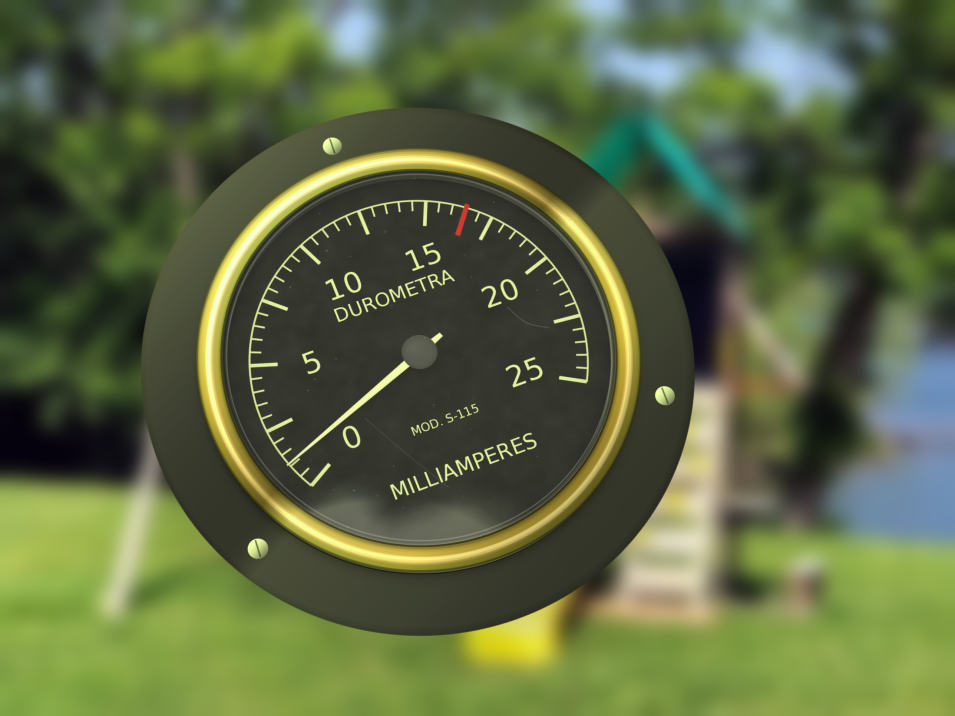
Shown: 1; mA
